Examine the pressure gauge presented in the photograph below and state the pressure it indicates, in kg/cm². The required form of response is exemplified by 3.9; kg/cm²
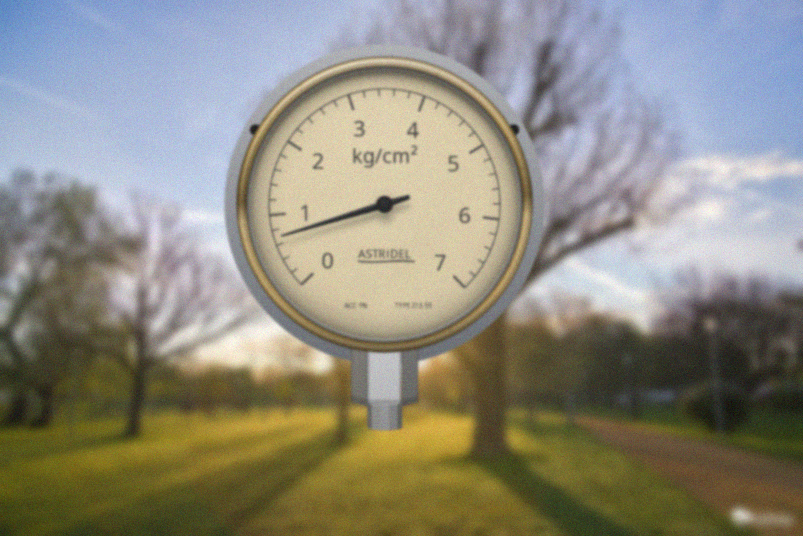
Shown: 0.7; kg/cm²
